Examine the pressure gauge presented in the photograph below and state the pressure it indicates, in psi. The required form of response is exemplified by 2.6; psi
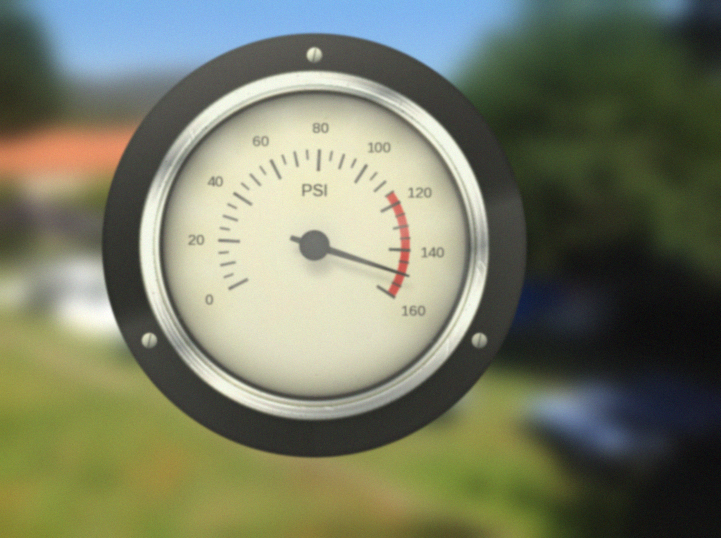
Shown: 150; psi
